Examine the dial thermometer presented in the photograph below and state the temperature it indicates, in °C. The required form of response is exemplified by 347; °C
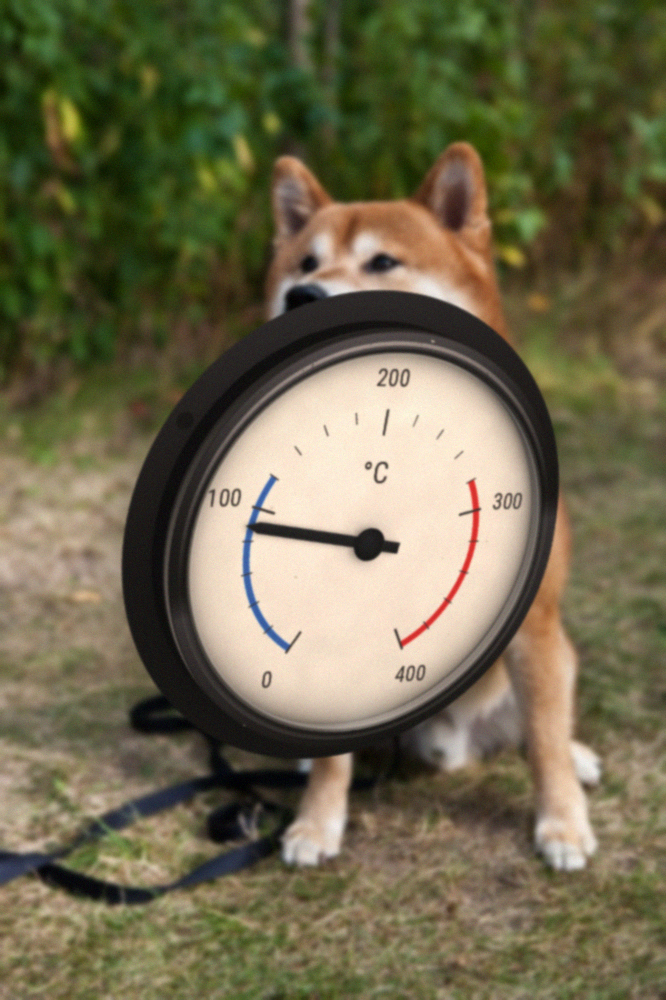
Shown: 90; °C
